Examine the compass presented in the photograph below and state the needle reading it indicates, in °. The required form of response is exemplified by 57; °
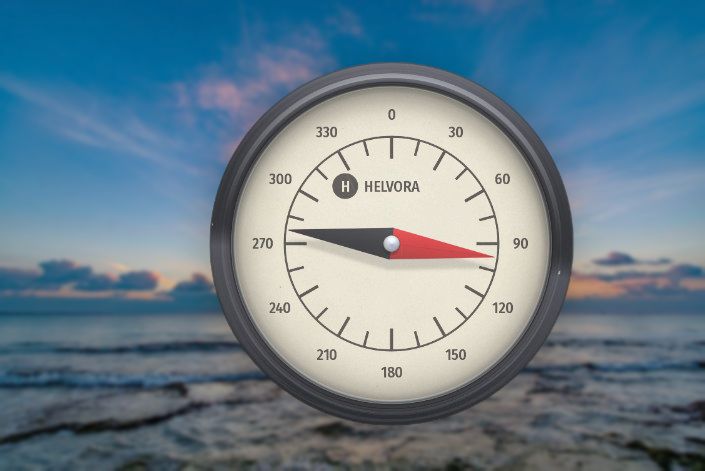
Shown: 97.5; °
